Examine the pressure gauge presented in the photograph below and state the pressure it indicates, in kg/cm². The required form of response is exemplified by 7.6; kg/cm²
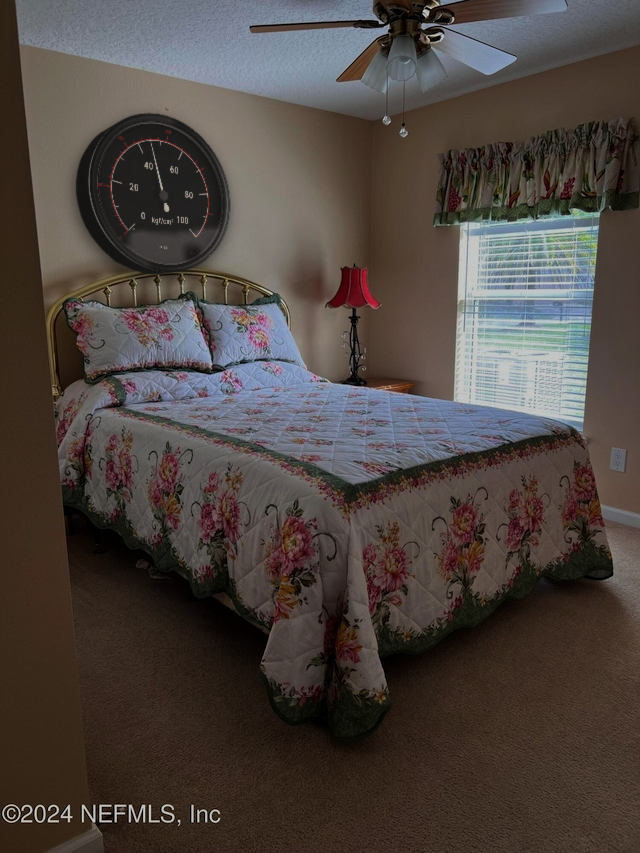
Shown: 45; kg/cm²
